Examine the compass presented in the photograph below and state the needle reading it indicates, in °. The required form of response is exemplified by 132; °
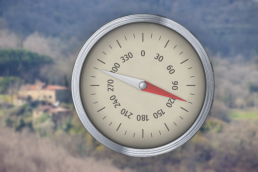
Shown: 110; °
